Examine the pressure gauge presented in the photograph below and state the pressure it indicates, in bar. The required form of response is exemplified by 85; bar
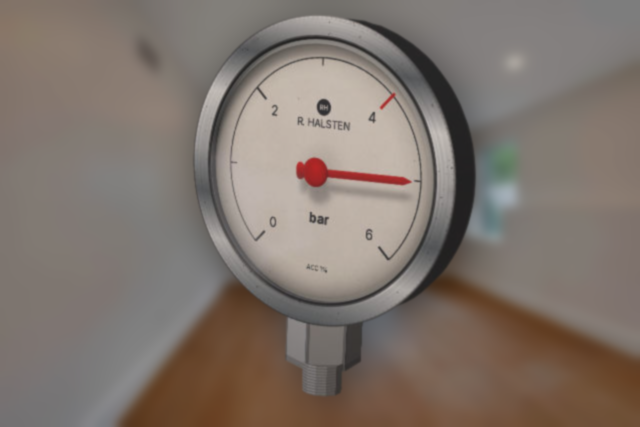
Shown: 5; bar
